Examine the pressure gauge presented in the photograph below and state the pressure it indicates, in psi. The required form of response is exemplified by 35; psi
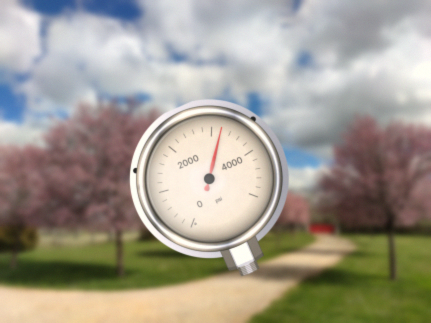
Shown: 3200; psi
